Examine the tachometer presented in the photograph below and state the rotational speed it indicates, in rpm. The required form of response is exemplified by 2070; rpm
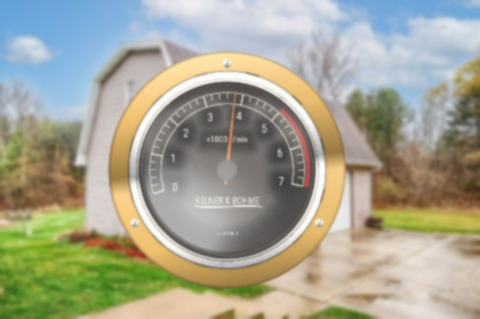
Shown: 3800; rpm
